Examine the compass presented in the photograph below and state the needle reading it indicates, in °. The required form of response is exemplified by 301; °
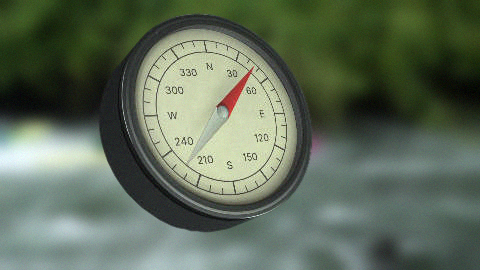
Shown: 45; °
